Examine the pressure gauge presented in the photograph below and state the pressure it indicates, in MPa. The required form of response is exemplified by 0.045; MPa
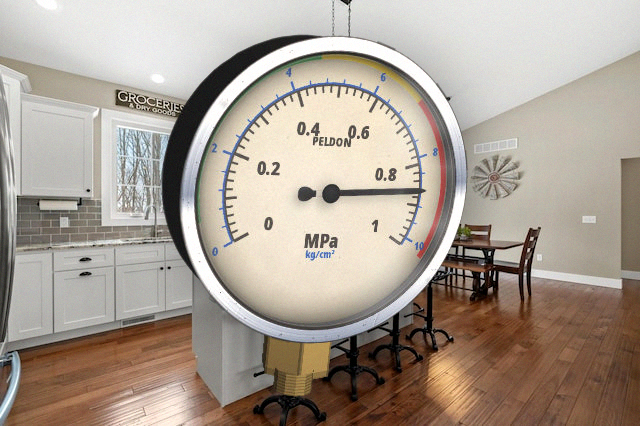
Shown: 0.86; MPa
